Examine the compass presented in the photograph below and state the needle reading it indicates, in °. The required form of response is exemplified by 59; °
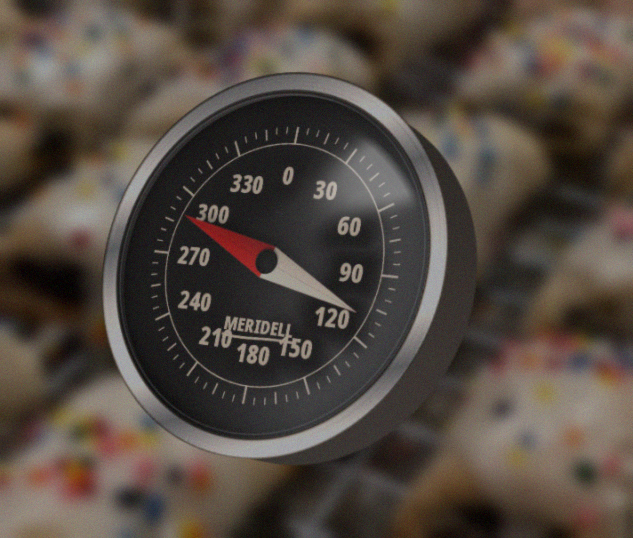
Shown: 290; °
